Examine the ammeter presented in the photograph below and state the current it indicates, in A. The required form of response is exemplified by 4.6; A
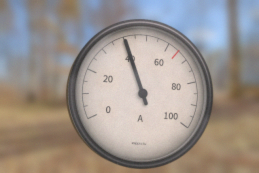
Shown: 40; A
